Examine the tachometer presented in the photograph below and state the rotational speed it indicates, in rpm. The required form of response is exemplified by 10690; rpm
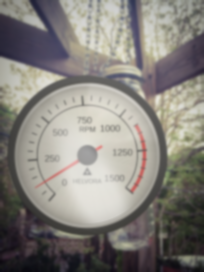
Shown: 100; rpm
